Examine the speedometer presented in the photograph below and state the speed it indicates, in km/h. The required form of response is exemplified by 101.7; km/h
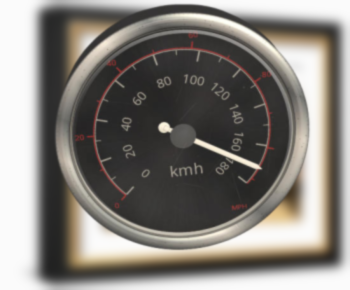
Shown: 170; km/h
